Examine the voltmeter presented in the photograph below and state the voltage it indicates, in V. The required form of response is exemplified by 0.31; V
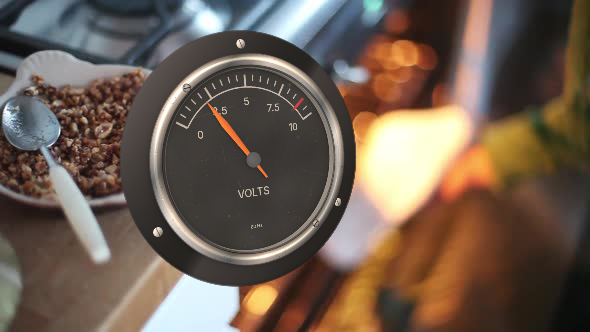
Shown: 2; V
